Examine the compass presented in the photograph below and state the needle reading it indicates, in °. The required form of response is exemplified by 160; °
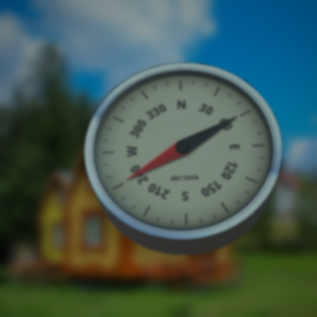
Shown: 240; °
